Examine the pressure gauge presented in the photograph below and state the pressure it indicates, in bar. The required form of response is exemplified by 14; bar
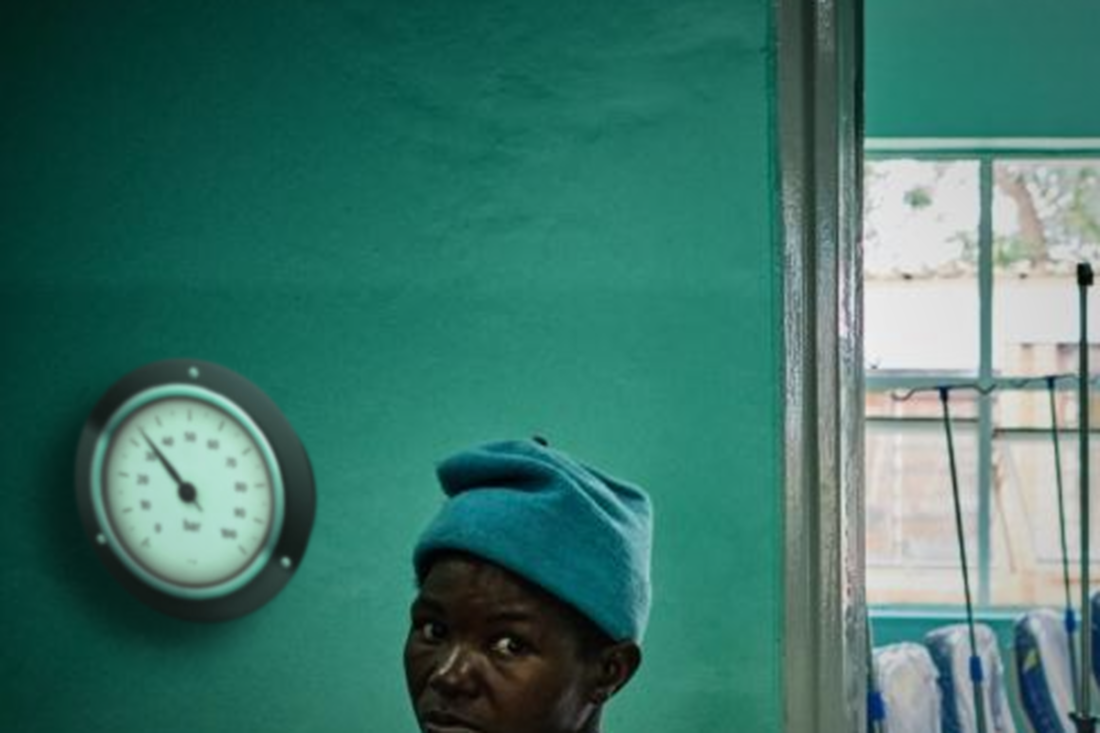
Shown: 35; bar
